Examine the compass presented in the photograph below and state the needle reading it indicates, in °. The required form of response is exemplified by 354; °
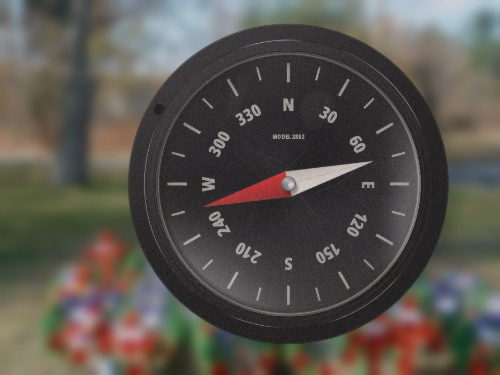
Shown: 255; °
